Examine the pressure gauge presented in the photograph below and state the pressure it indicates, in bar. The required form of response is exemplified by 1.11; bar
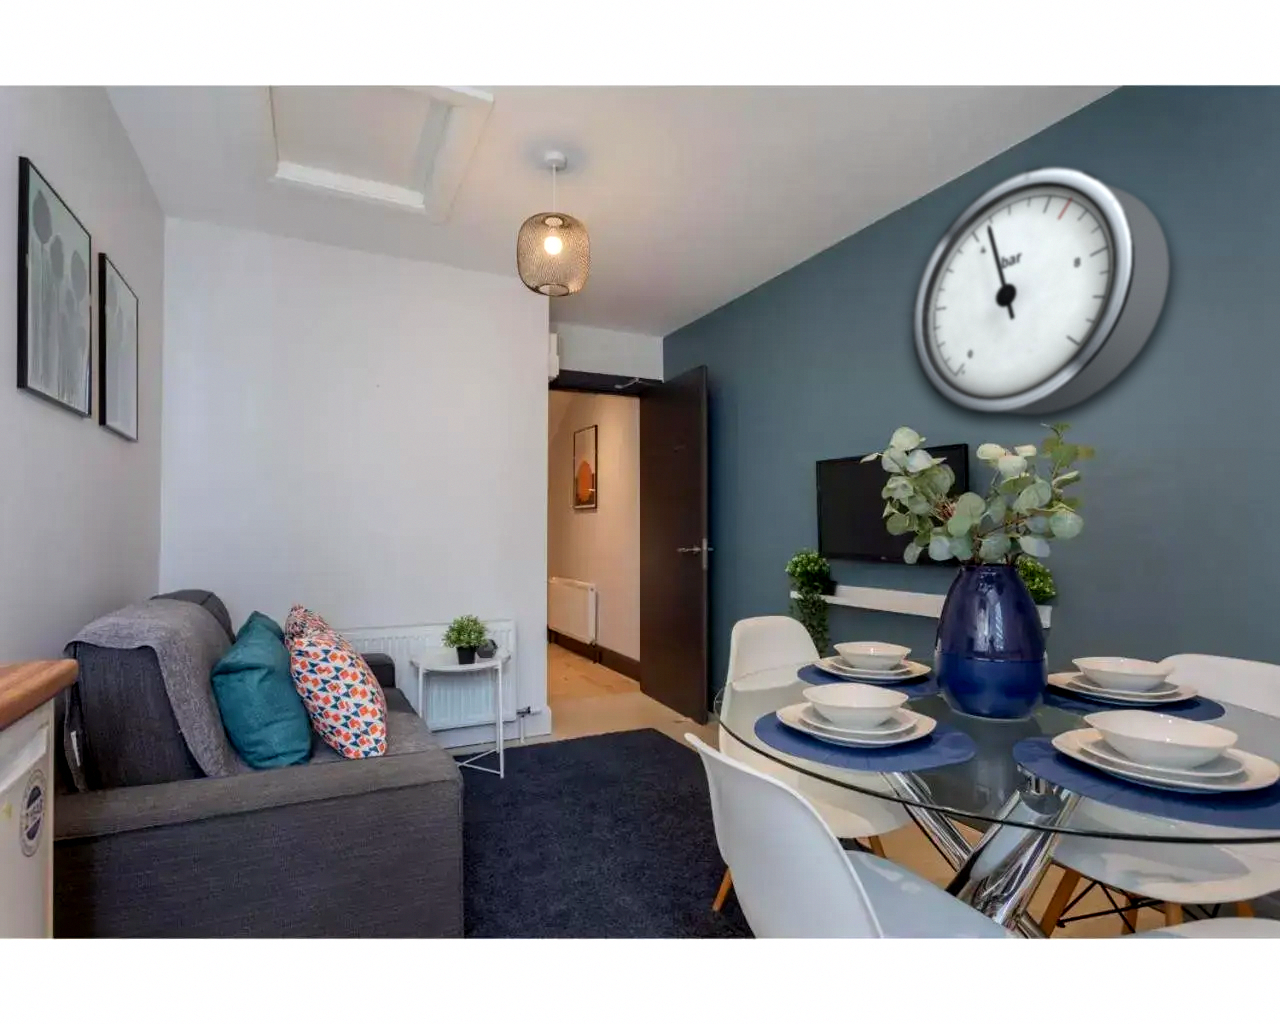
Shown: 4.5; bar
